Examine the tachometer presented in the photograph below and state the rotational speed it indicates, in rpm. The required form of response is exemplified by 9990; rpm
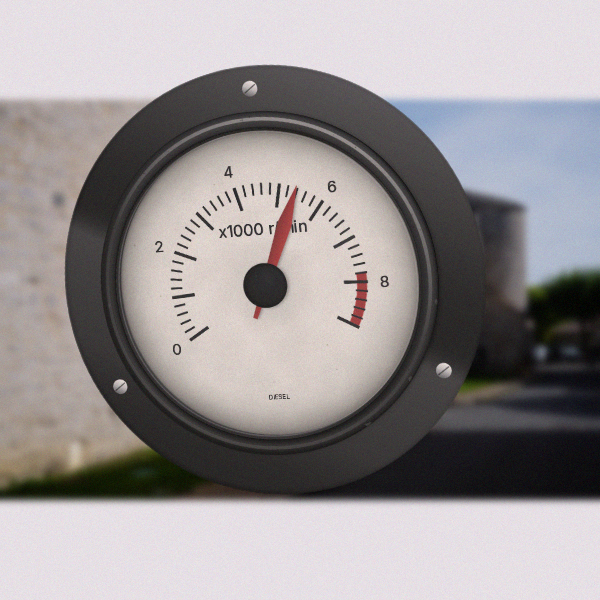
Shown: 5400; rpm
